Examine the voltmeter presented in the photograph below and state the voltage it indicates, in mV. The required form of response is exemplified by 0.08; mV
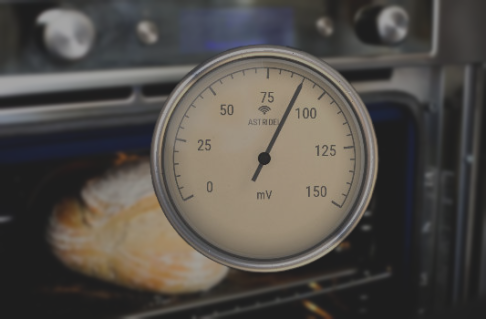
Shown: 90; mV
